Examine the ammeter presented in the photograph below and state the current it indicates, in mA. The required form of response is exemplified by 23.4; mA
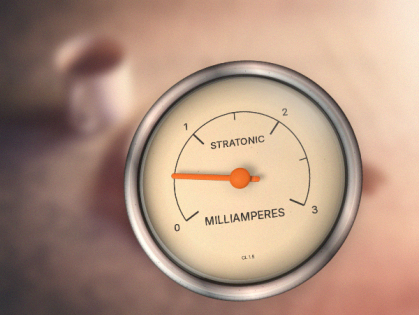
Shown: 0.5; mA
